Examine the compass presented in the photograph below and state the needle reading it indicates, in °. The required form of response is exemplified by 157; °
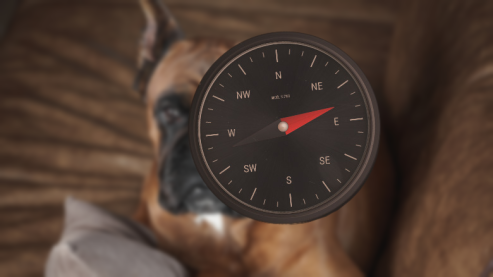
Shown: 75; °
